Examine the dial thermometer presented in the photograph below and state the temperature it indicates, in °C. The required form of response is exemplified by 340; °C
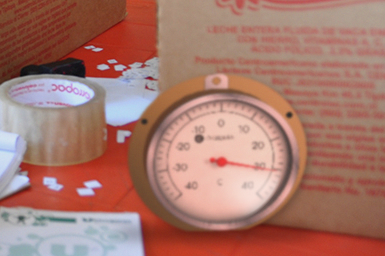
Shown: 30; °C
